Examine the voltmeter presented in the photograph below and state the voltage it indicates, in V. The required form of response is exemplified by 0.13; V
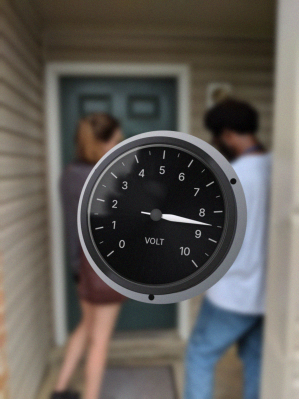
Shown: 8.5; V
